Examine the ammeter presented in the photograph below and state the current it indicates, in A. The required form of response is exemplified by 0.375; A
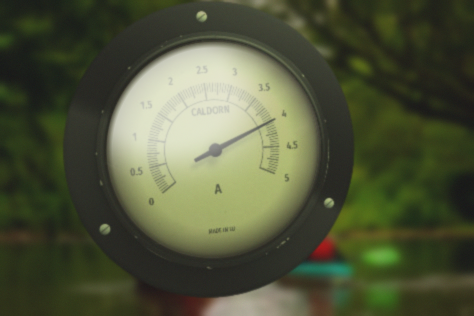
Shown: 4; A
